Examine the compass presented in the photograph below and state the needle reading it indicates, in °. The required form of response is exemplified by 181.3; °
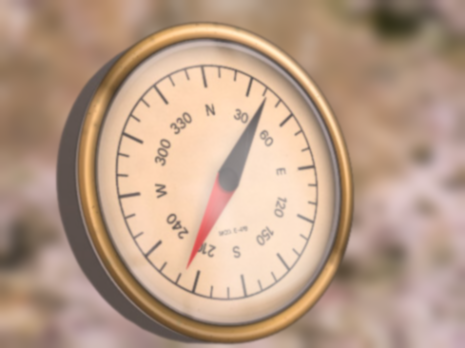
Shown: 220; °
